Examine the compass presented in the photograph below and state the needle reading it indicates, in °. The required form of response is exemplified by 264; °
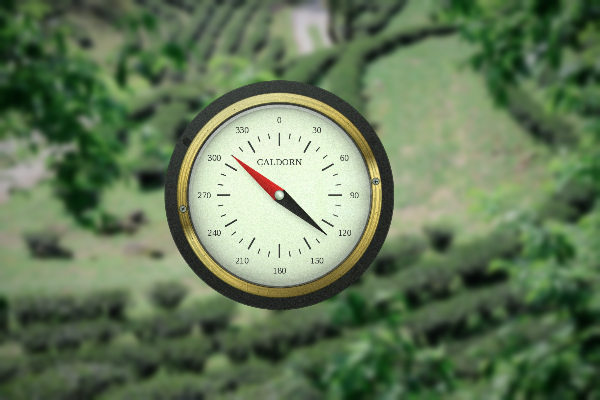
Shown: 310; °
